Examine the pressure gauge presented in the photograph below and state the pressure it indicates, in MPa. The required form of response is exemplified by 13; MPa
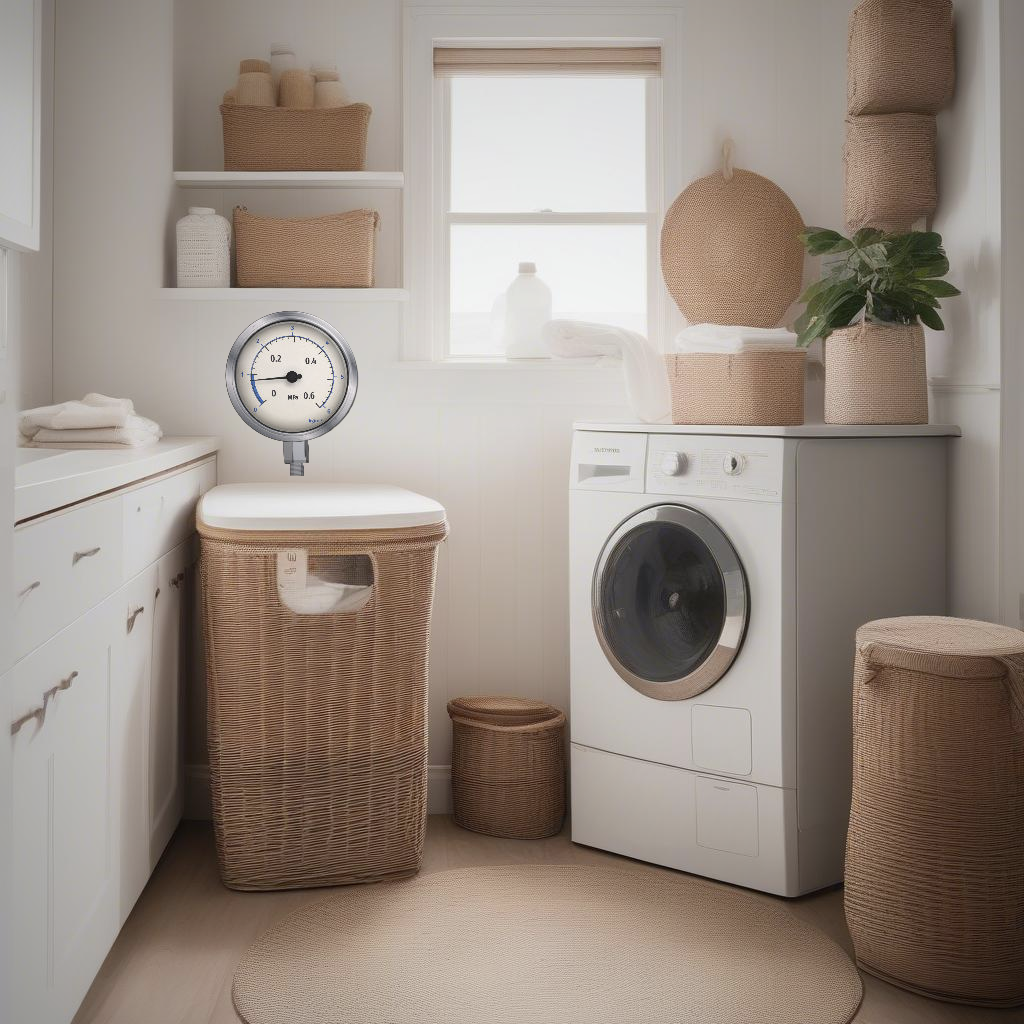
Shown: 0.08; MPa
